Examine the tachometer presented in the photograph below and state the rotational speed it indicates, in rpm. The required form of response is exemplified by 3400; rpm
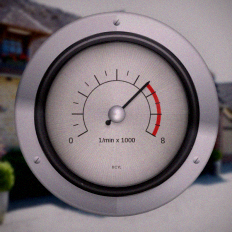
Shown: 5500; rpm
